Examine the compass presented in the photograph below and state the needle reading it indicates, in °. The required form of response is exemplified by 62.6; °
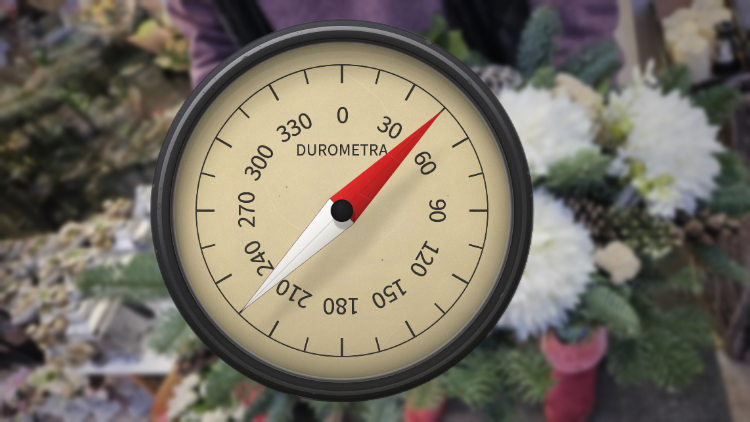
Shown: 45; °
